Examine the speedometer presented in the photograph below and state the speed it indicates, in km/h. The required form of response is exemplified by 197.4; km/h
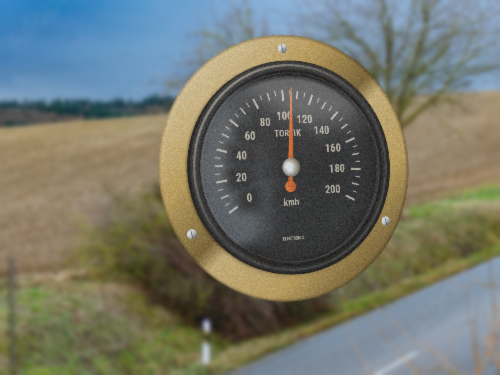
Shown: 105; km/h
